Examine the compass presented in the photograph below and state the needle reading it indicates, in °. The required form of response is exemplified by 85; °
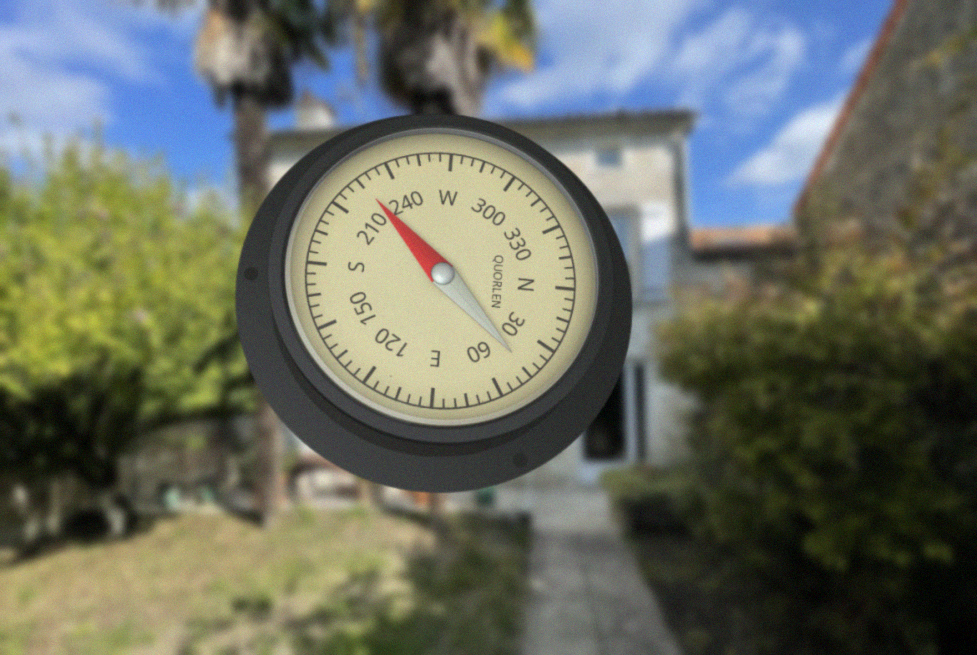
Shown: 225; °
